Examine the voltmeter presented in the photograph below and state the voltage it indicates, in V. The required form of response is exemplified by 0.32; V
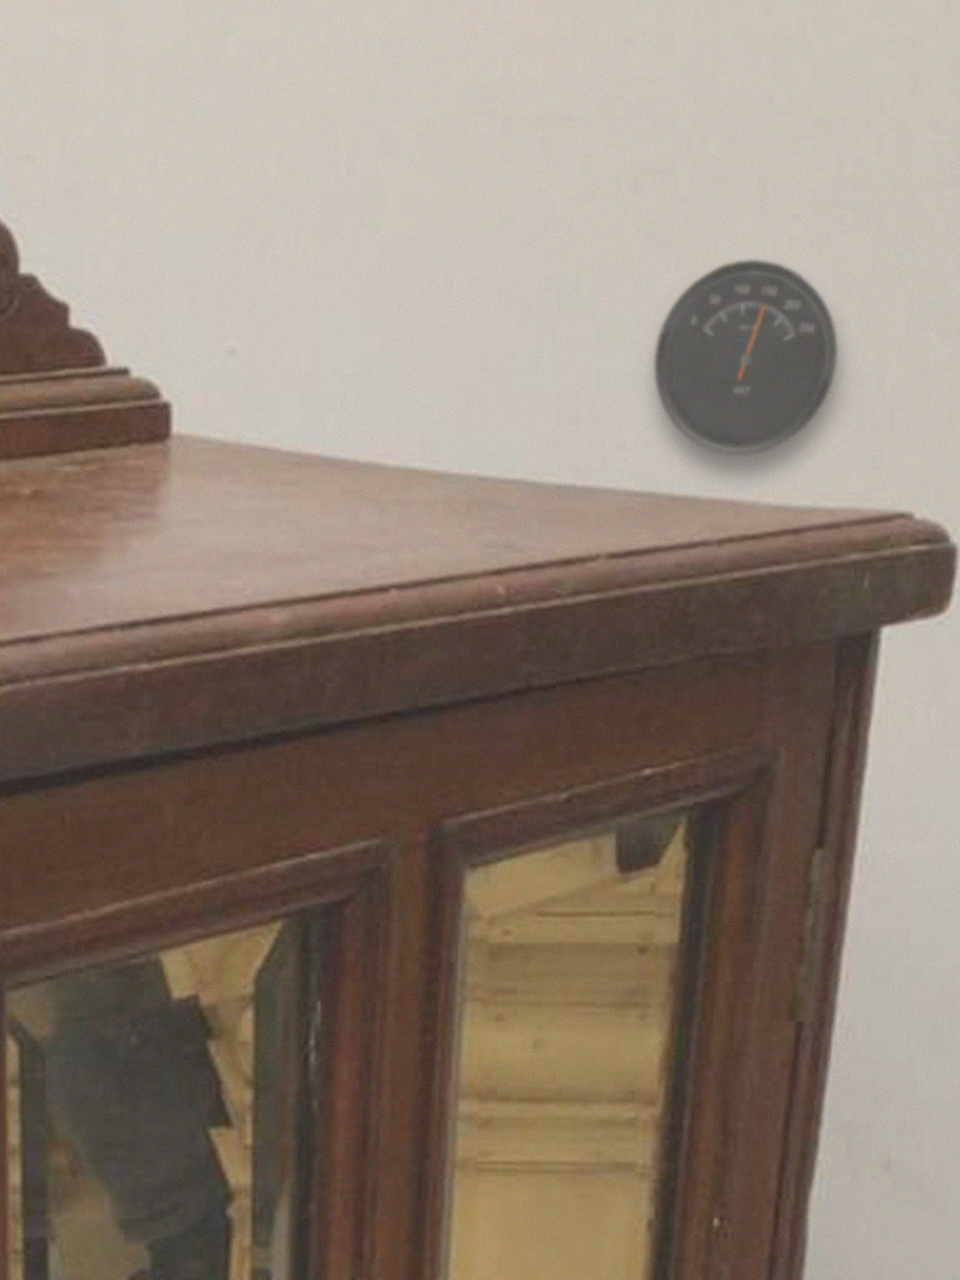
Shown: 150; V
